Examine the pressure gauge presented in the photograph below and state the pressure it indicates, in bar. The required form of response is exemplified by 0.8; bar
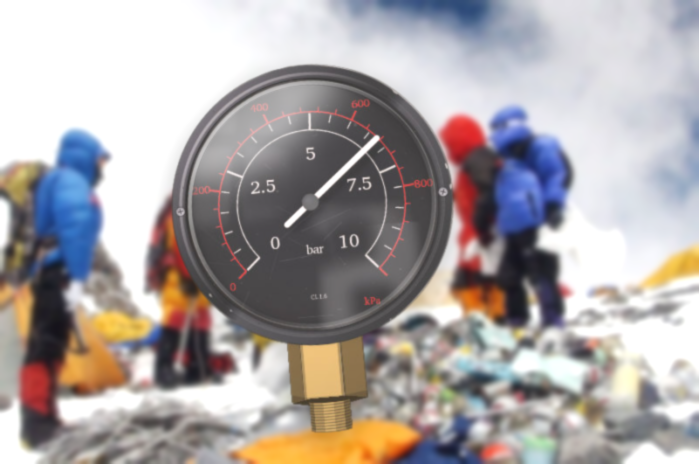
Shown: 6.75; bar
